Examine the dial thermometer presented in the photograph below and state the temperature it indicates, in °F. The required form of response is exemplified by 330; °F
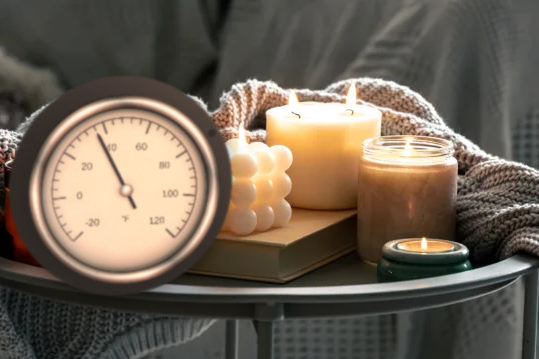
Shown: 36; °F
